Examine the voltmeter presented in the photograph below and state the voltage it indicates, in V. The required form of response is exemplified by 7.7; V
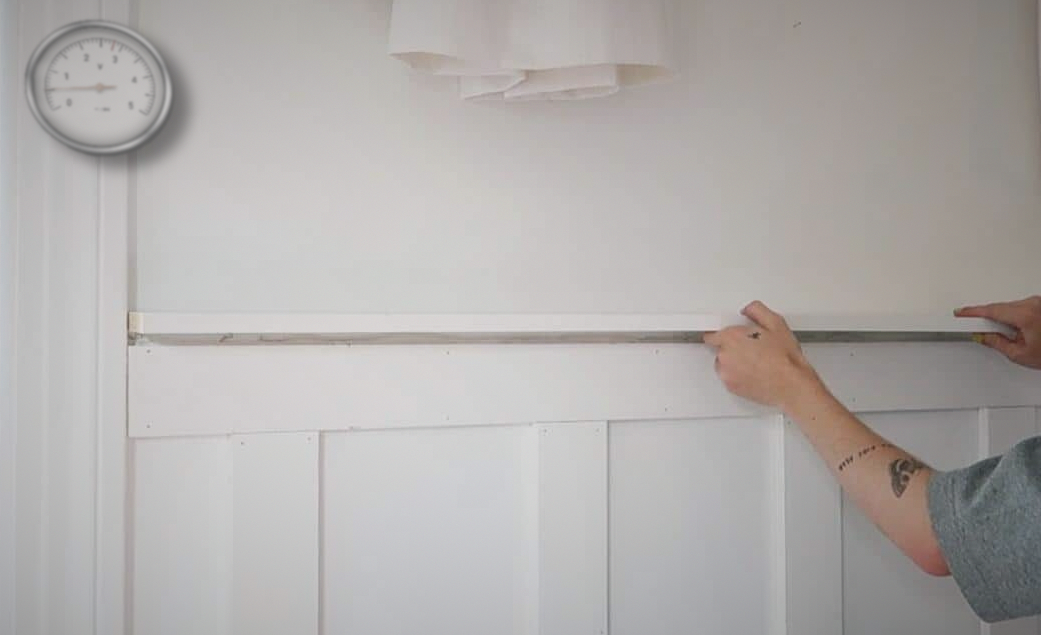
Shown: 0.5; V
